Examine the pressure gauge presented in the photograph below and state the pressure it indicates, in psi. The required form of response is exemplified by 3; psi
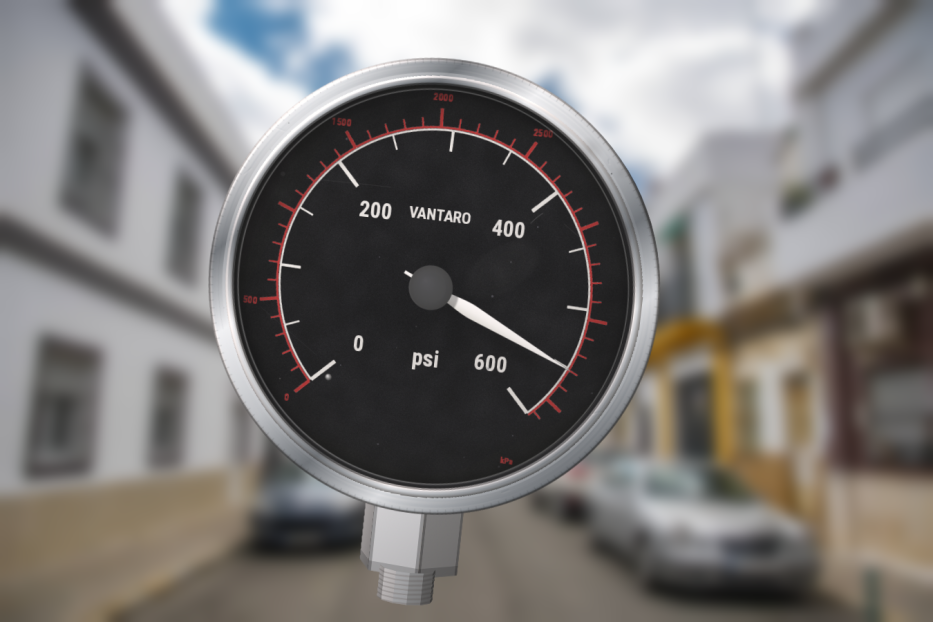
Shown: 550; psi
